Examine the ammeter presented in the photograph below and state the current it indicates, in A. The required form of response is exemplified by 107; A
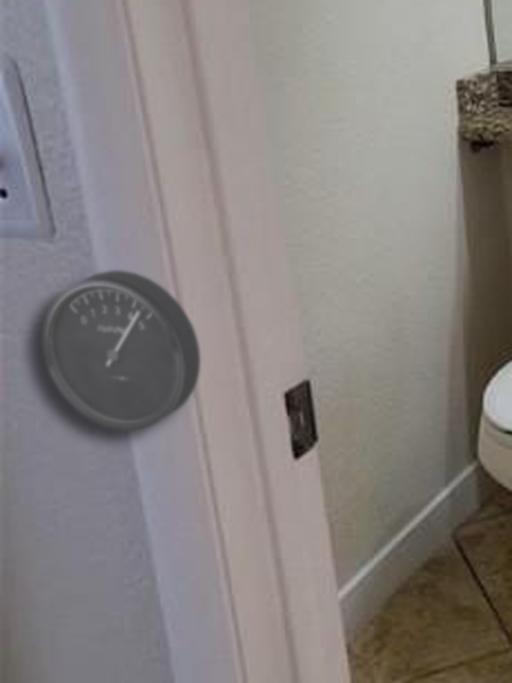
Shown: 4.5; A
